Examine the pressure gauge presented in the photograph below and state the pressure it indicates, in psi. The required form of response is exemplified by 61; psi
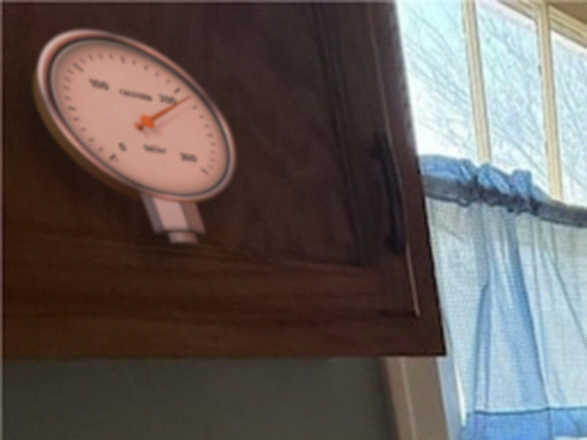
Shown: 210; psi
